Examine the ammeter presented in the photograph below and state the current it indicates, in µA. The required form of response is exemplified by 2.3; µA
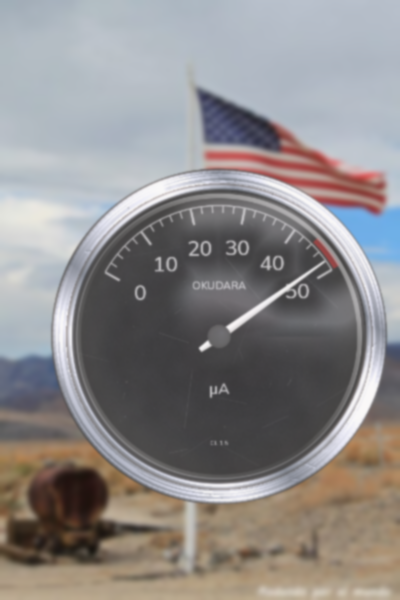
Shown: 48; µA
